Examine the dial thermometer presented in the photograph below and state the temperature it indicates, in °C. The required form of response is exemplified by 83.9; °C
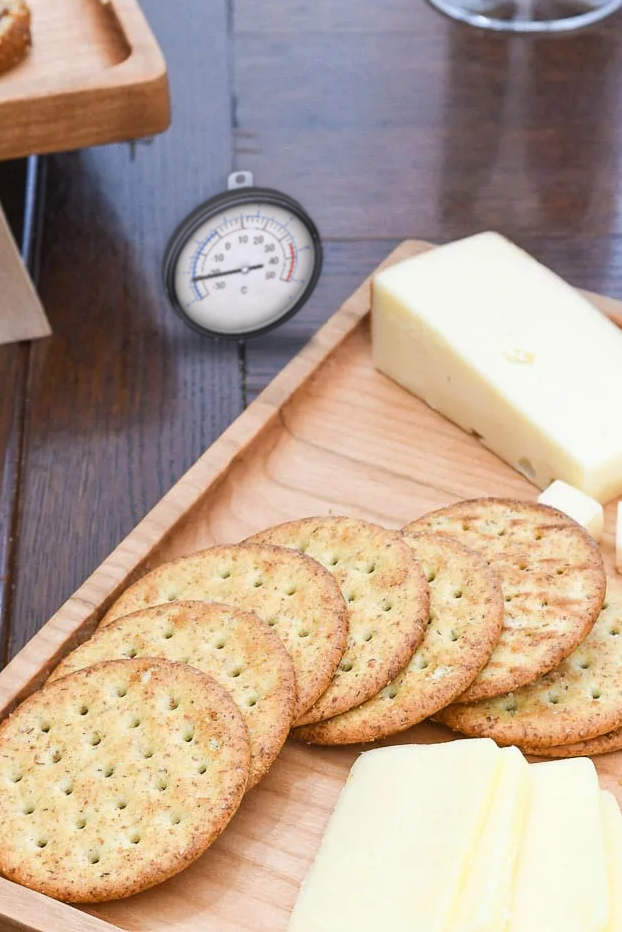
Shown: -20; °C
